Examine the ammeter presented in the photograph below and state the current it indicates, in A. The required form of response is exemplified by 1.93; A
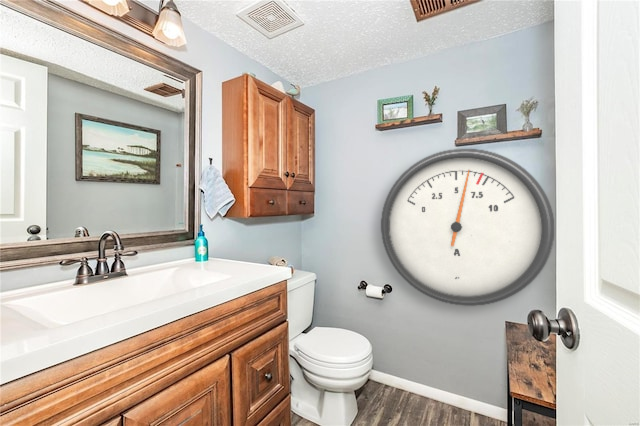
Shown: 6; A
